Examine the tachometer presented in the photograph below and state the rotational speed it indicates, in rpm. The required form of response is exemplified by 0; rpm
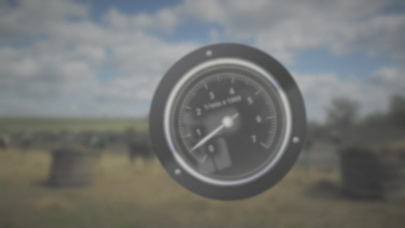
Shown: 500; rpm
